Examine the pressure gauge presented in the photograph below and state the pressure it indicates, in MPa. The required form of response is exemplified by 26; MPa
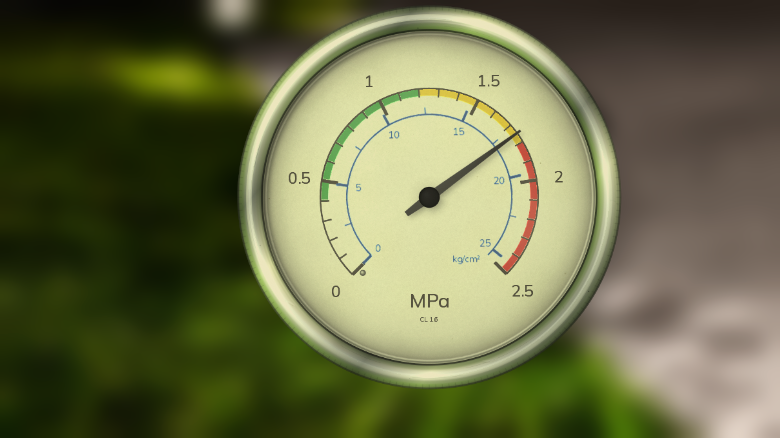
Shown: 1.75; MPa
